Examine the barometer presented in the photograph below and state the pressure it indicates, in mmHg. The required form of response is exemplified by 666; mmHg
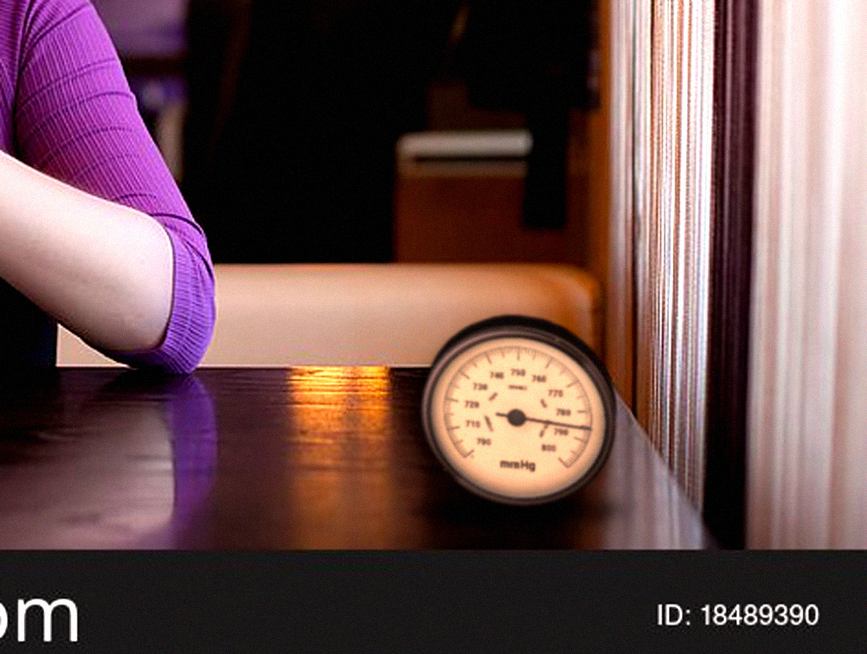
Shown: 785; mmHg
